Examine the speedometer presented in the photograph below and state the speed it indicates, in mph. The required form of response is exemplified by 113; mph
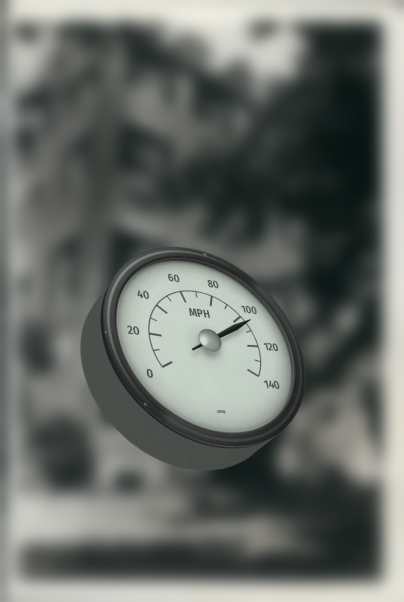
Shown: 105; mph
